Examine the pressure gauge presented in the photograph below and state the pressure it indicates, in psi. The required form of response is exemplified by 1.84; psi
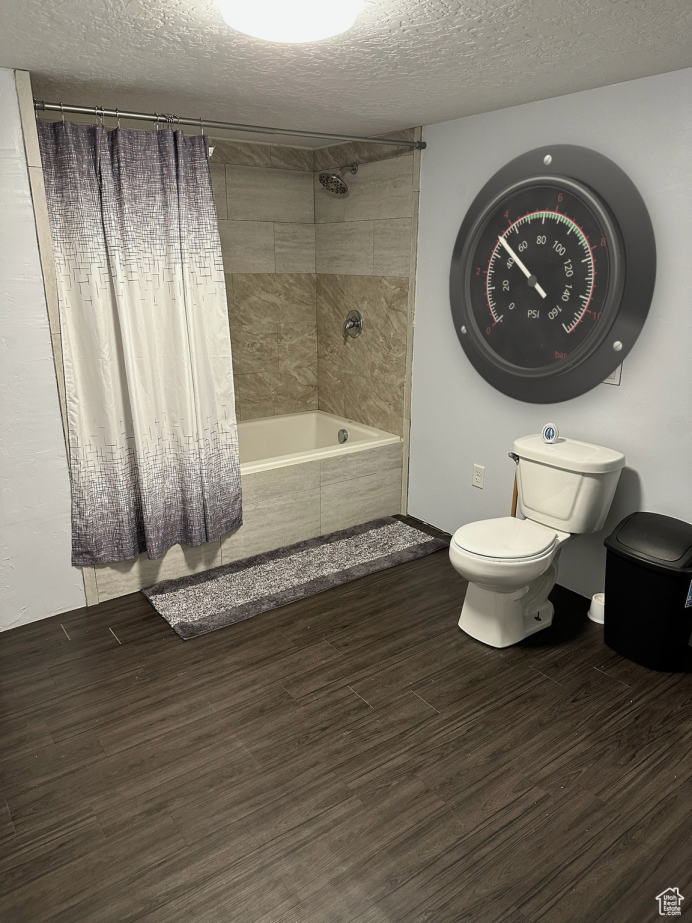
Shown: 50; psi
